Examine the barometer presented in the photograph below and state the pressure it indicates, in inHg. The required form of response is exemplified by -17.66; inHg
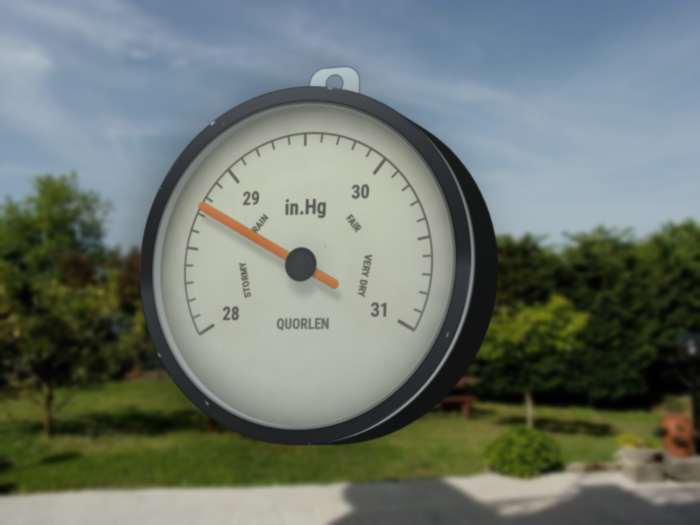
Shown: 28.75; inHg
